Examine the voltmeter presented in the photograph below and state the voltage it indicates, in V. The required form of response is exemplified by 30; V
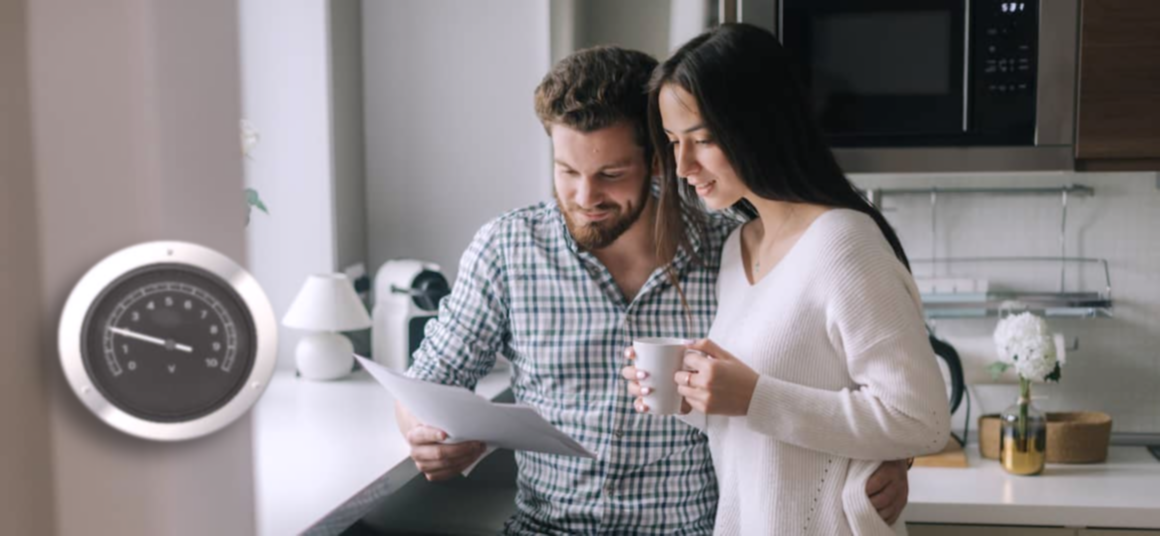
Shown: 2; V
